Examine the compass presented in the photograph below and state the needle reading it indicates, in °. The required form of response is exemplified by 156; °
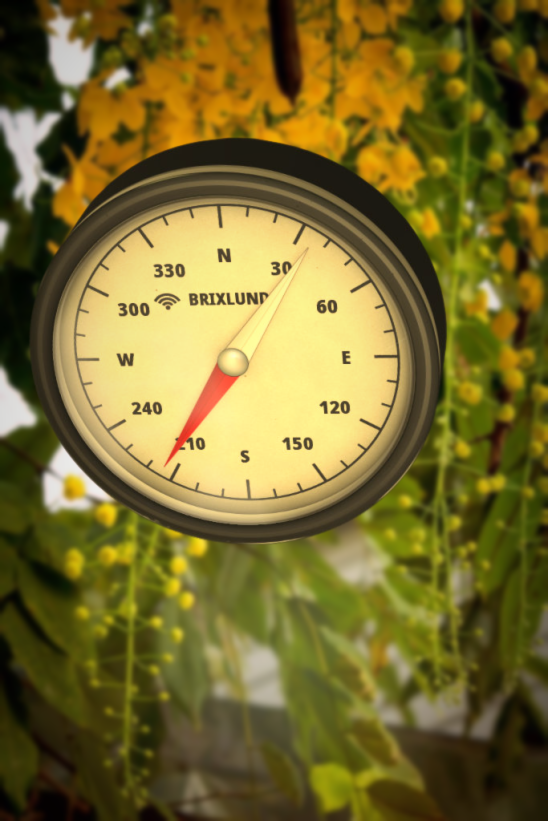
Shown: 215; °
